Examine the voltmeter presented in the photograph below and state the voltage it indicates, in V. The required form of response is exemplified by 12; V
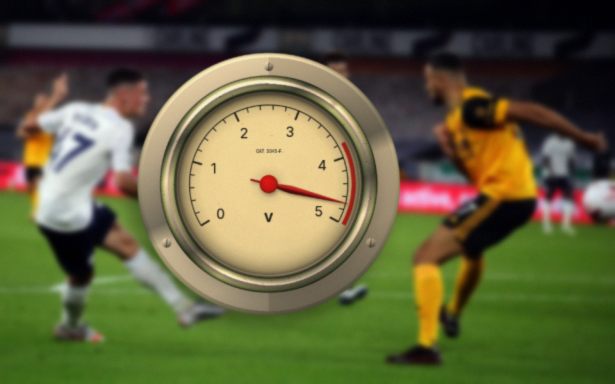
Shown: 4.7; V
